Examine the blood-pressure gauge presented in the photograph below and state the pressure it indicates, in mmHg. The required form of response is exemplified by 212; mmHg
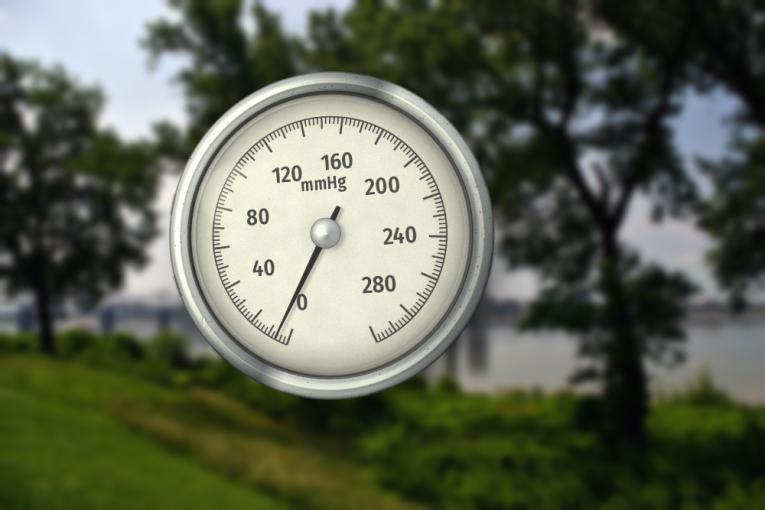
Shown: 6; mmHg
